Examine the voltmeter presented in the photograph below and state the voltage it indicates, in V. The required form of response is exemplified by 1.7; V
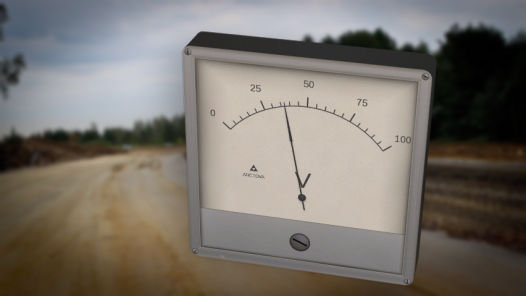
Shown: 37.5; V
